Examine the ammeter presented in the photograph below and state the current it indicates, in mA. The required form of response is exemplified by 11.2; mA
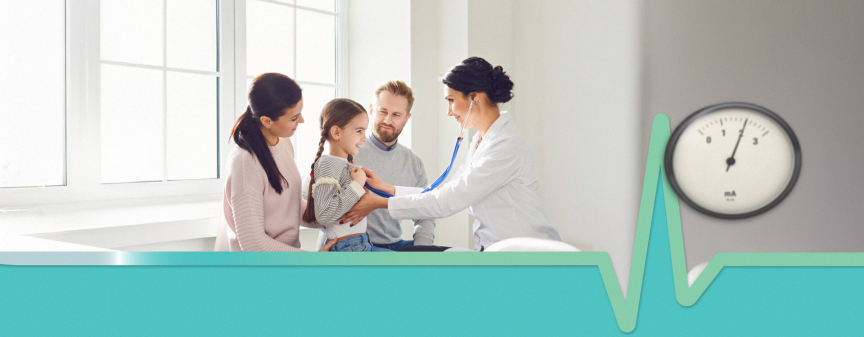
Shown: 2; mA
